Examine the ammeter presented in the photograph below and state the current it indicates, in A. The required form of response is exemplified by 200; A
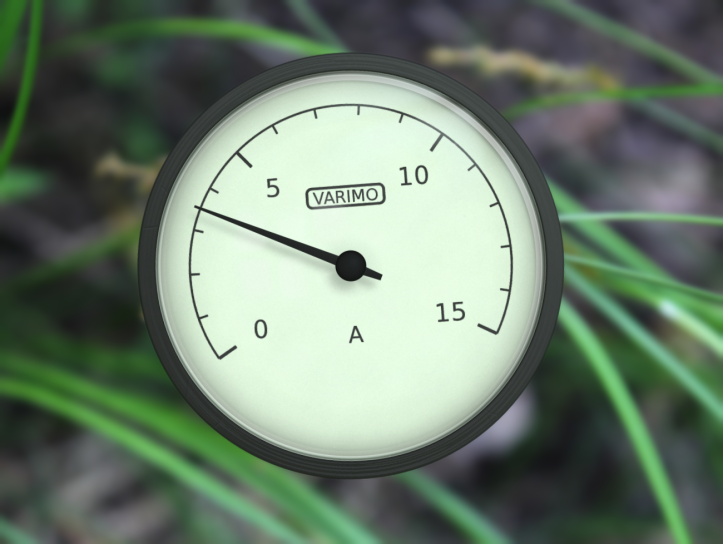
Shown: 3.5; A
